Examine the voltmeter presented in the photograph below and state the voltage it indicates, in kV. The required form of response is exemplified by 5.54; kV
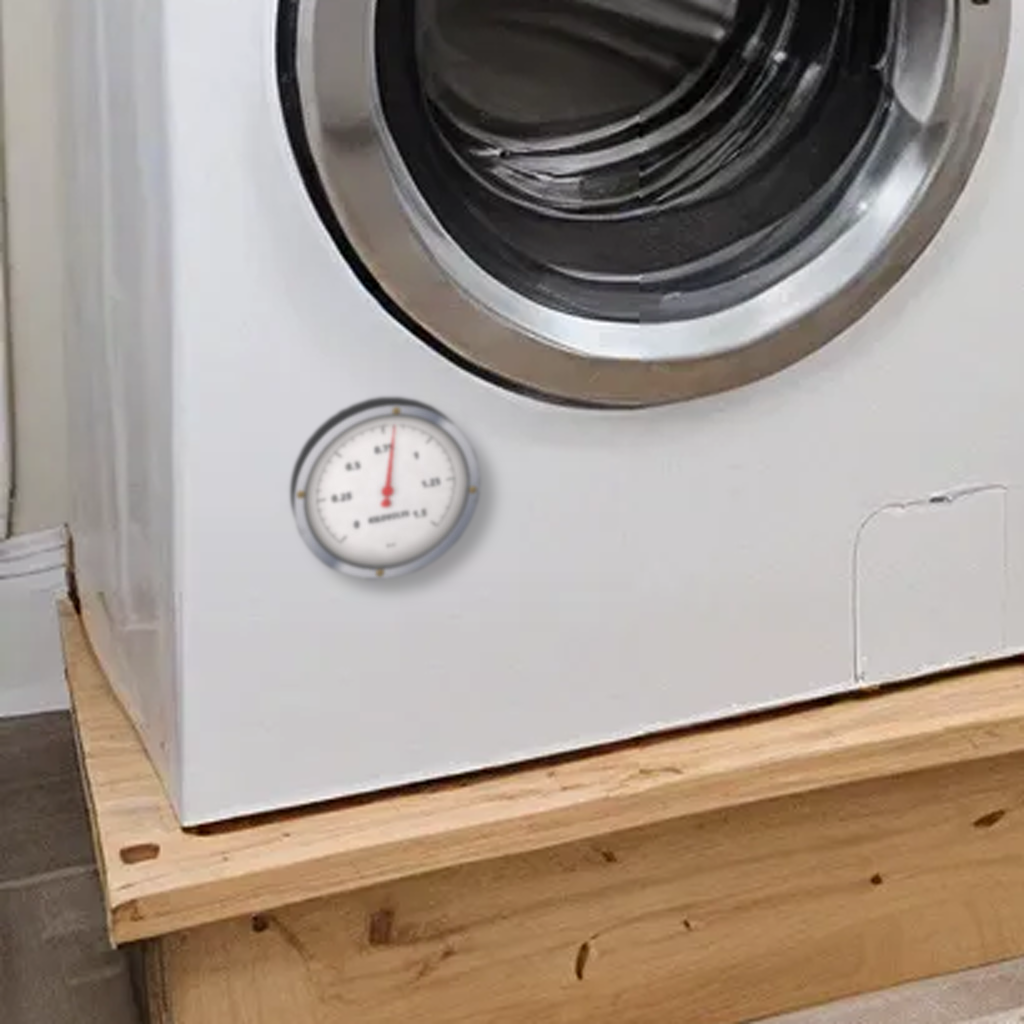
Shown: 0.8; kV
